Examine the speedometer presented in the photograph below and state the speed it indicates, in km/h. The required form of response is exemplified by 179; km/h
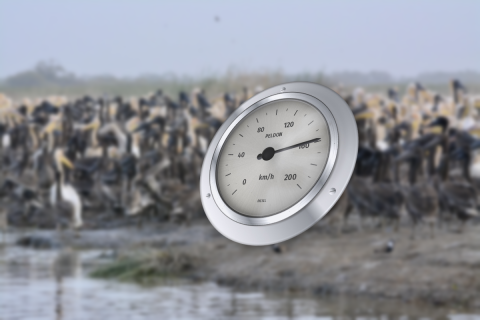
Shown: 160; km/h
